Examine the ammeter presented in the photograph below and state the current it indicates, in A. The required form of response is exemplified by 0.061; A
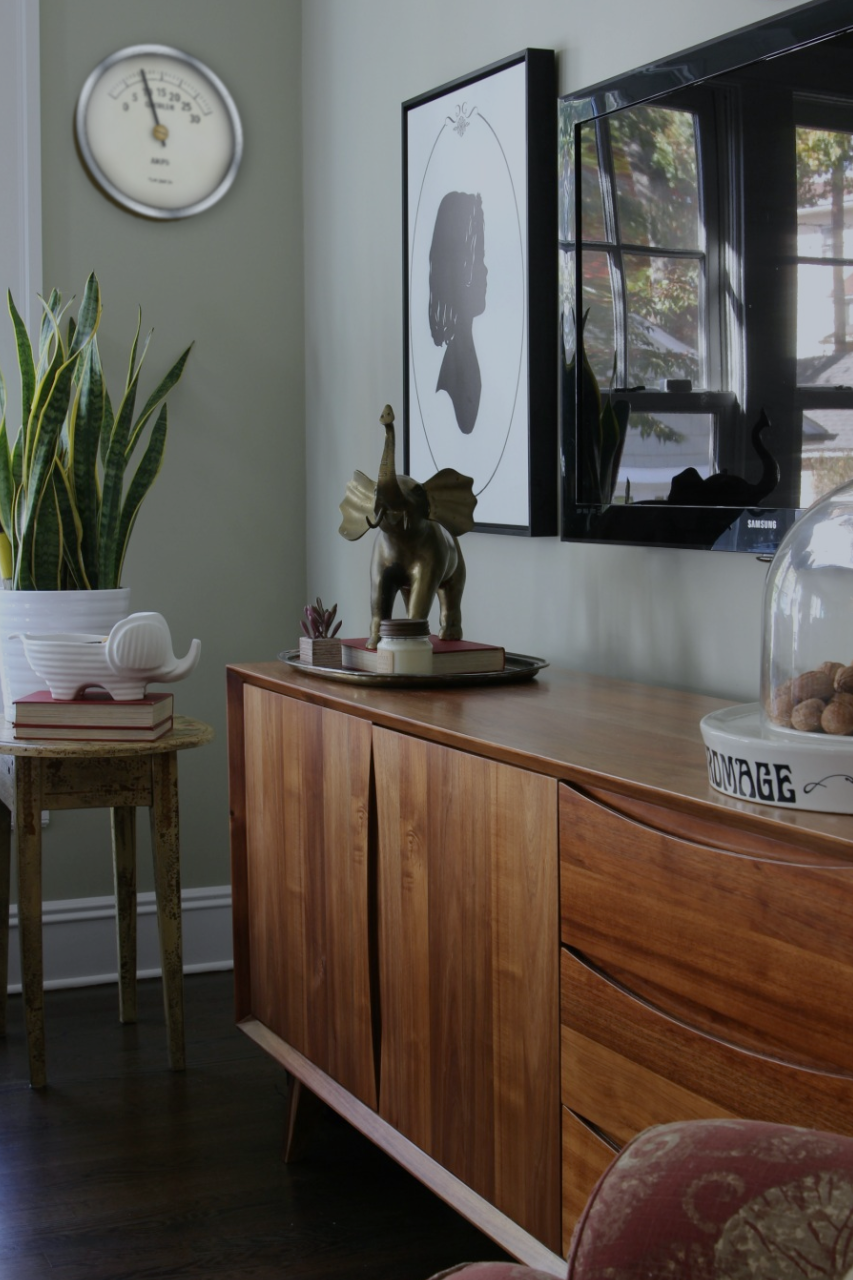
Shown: 10; A
